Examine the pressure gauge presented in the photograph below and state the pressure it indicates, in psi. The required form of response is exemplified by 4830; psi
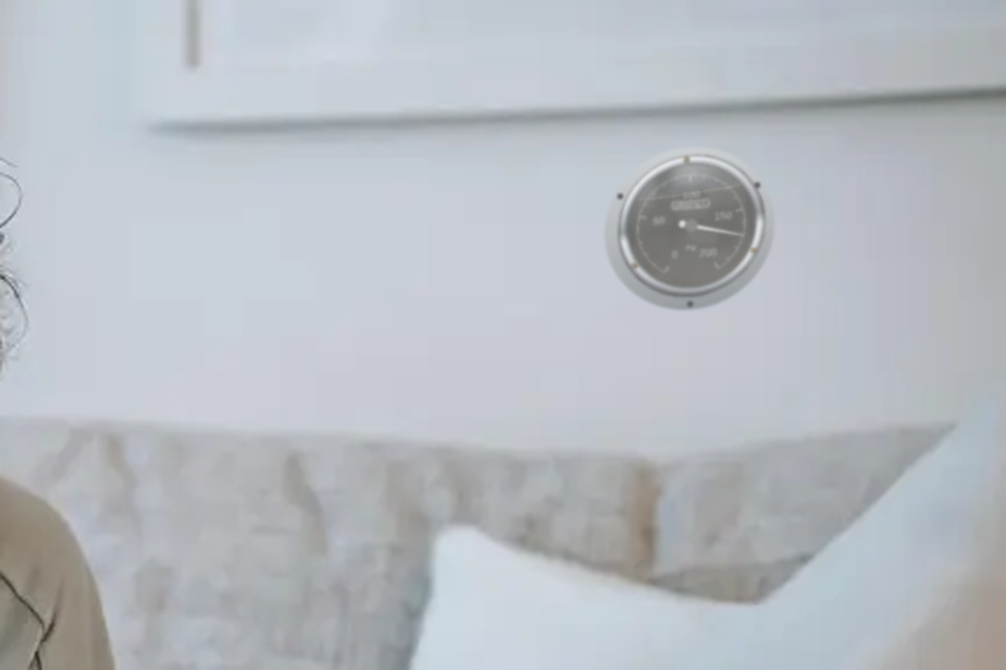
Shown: 170; psi
